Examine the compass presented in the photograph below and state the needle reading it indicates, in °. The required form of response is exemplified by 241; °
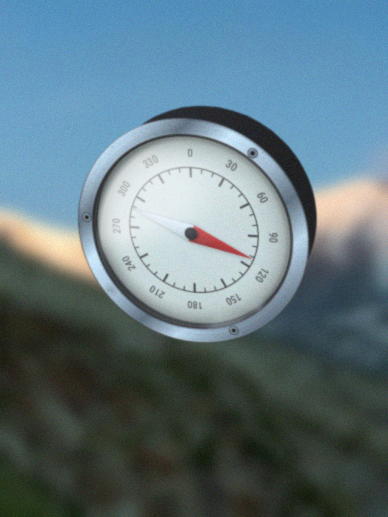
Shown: 110; °
